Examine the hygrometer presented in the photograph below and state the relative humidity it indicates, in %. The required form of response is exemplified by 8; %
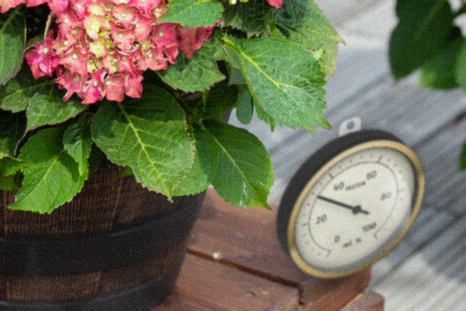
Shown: 32; %
